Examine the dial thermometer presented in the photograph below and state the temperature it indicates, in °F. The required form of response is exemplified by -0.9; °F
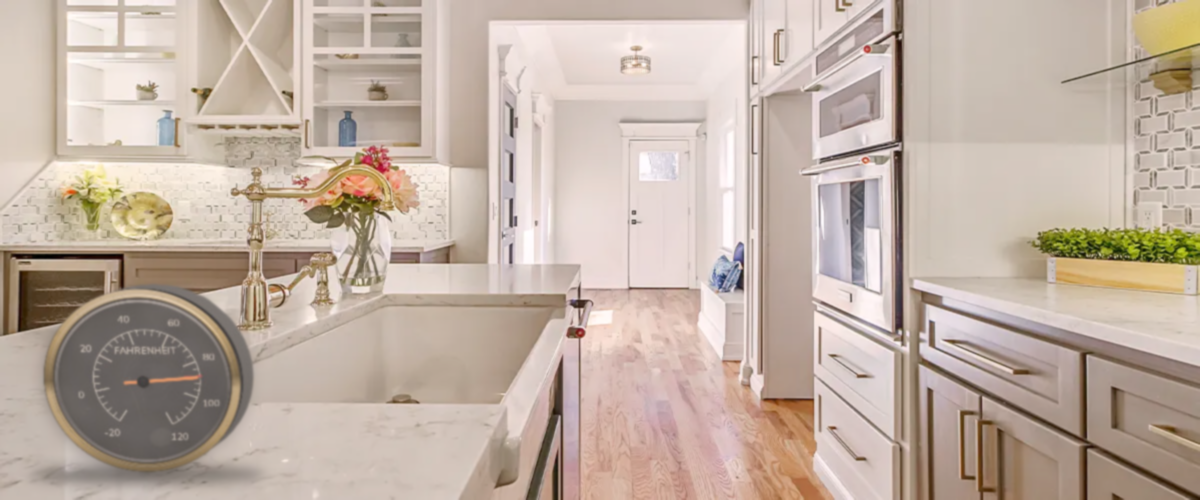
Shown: 88; °F
